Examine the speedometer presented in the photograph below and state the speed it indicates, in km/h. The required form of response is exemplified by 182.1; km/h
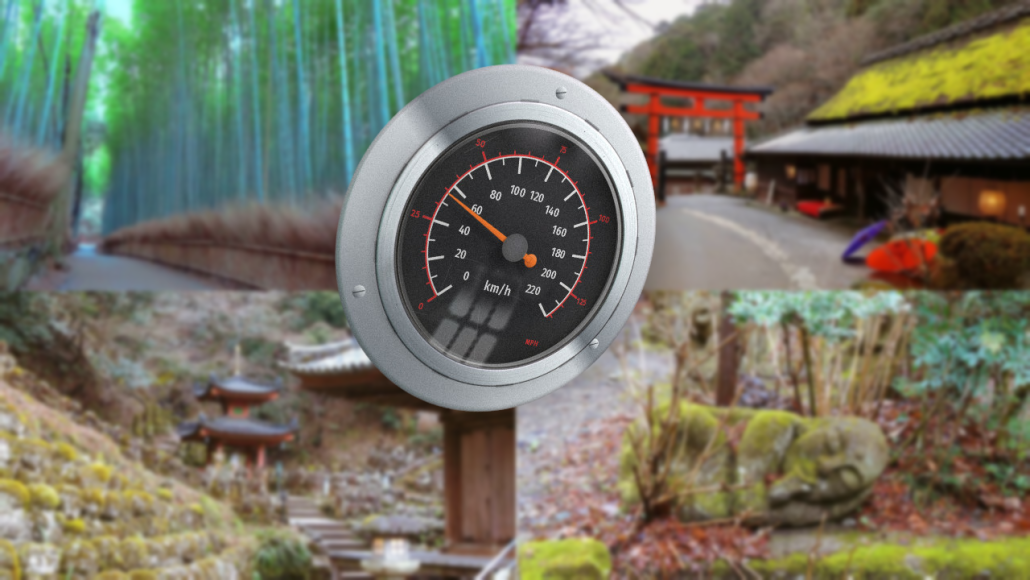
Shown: 55; km/h
